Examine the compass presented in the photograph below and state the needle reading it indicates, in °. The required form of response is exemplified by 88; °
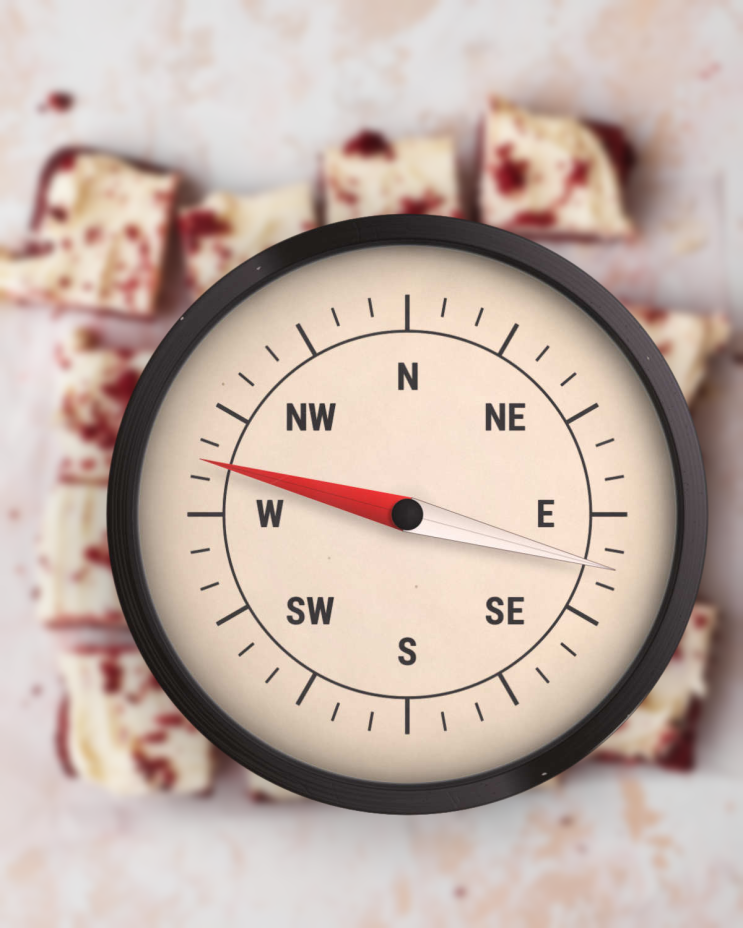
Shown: 285; °
